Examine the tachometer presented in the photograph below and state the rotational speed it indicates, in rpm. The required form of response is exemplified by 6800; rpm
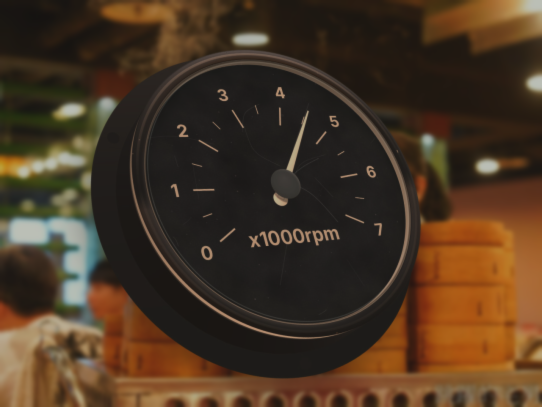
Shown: 4500; rpm
